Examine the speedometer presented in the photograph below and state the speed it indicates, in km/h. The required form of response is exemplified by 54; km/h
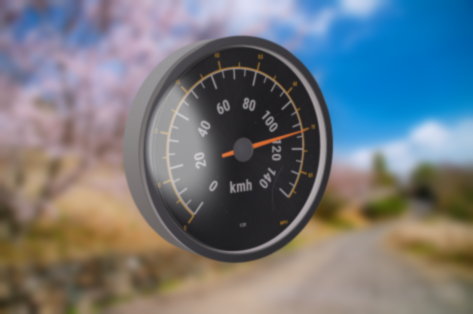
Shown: 112.5; km/h
